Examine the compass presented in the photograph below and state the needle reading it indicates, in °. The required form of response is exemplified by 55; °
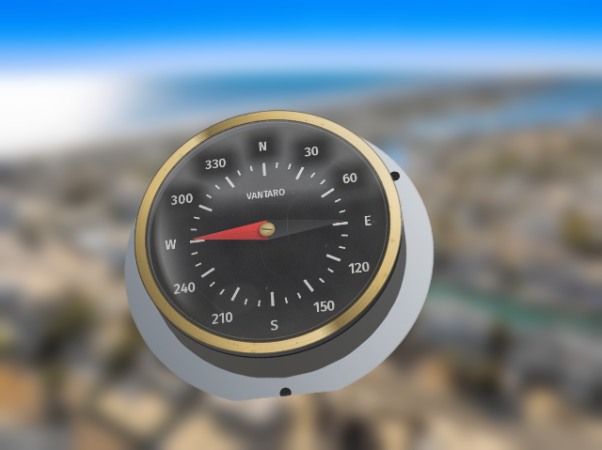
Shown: 270; °
